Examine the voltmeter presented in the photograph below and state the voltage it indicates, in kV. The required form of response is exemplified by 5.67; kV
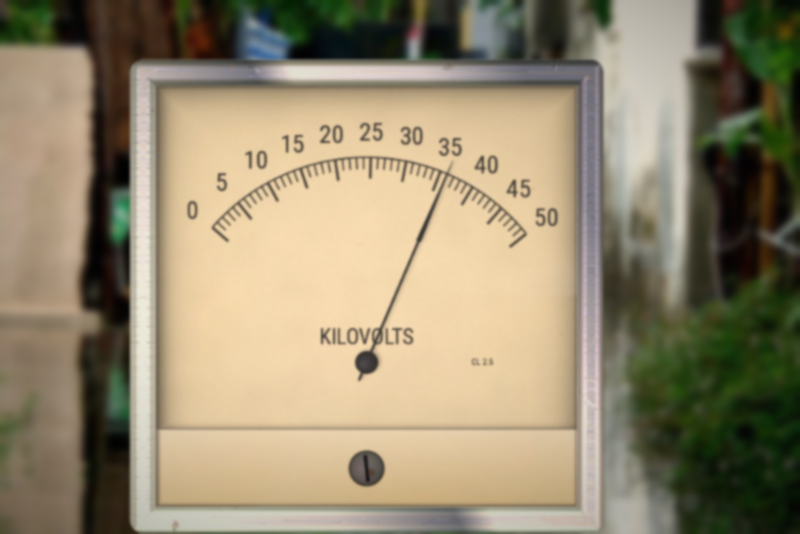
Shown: 36; kV
